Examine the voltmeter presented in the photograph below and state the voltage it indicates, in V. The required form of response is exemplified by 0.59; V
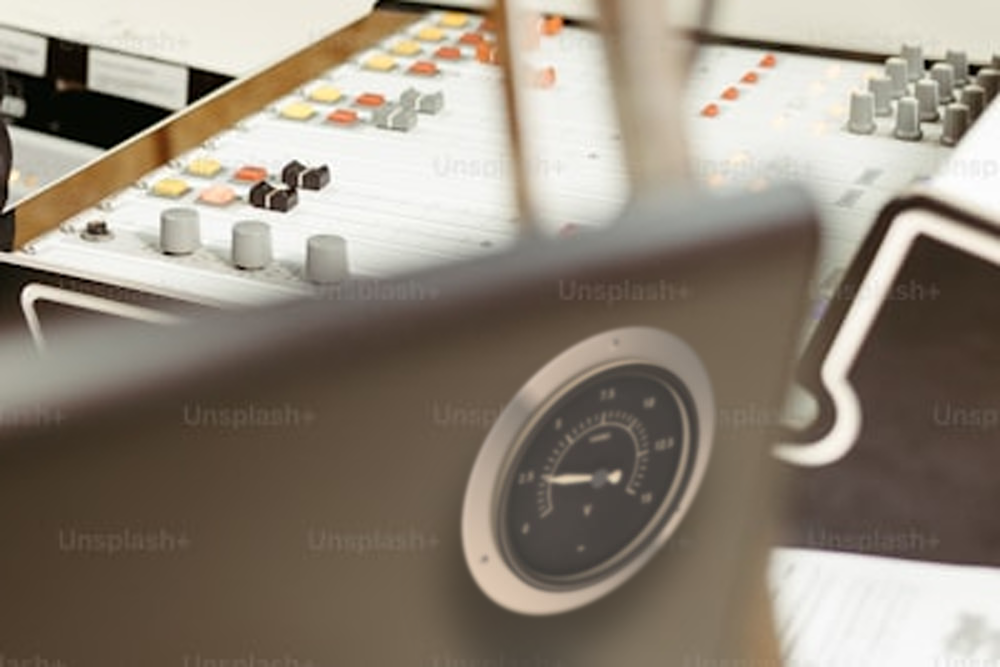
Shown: 2.5; V
